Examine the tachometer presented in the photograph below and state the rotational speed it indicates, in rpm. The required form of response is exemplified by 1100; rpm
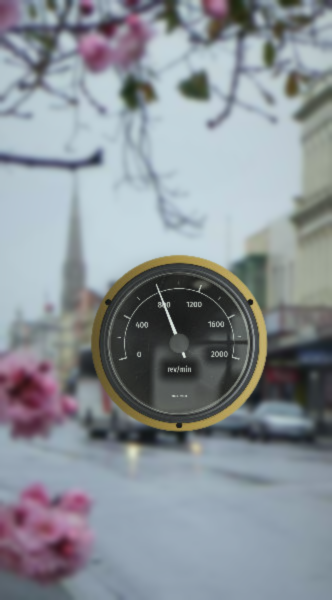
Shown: 800; rpm
